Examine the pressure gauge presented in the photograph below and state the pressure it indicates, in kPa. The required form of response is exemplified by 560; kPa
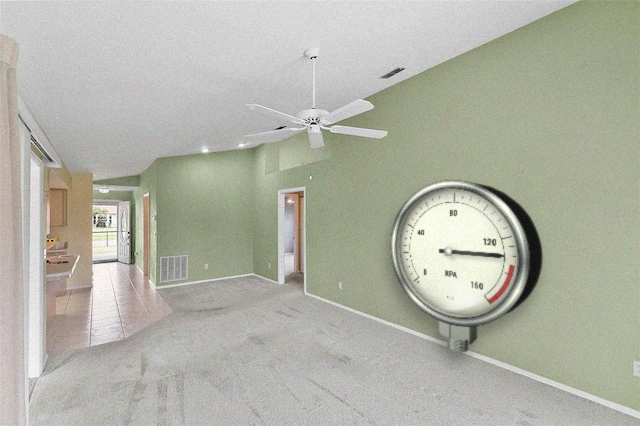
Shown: 130; kPa
